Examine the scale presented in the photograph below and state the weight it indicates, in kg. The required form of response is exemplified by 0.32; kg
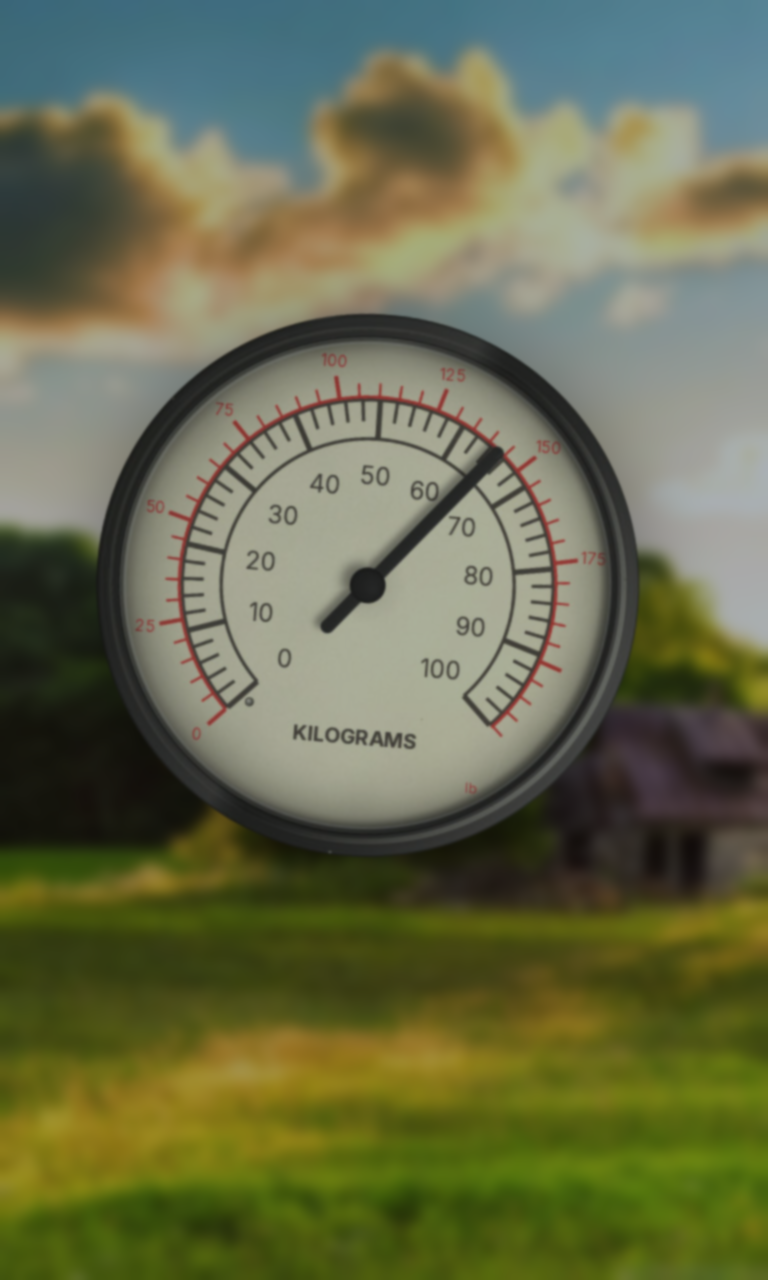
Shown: 65; kg
